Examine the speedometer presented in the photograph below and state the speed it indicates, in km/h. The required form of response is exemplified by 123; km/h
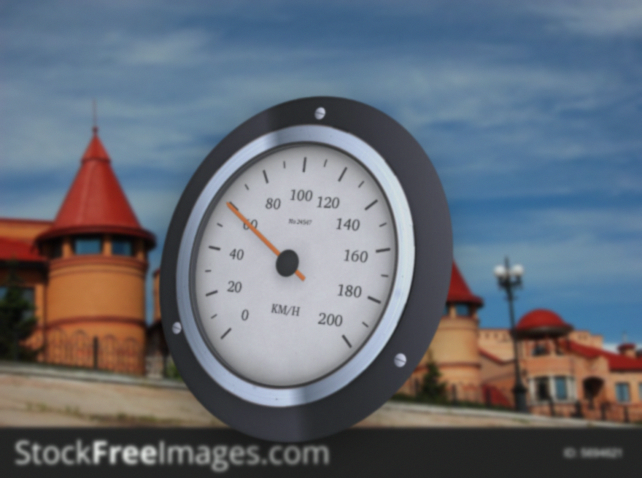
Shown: 60; km/h
